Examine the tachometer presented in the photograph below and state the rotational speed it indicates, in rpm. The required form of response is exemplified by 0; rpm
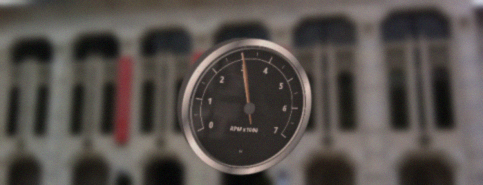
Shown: 3000; rpm
